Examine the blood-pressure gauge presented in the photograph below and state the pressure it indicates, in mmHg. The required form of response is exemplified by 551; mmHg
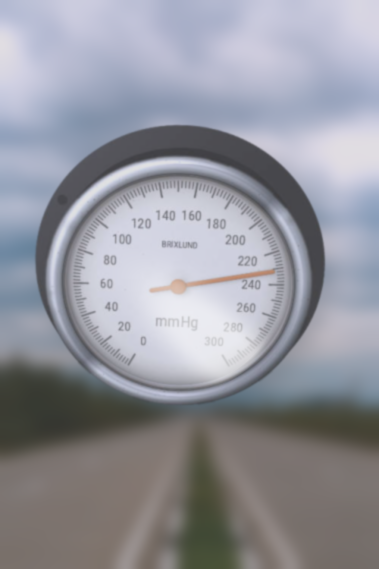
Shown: 230; mmHg
